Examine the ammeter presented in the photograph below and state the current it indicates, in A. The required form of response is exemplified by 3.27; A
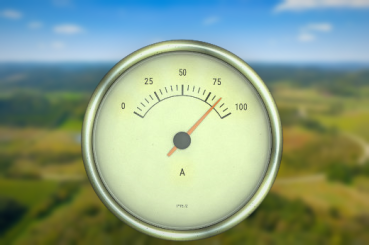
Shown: 85; A
